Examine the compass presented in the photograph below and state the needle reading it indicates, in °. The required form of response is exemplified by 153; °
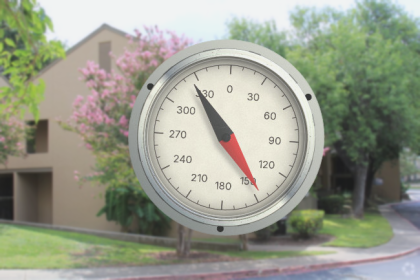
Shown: 145; °
